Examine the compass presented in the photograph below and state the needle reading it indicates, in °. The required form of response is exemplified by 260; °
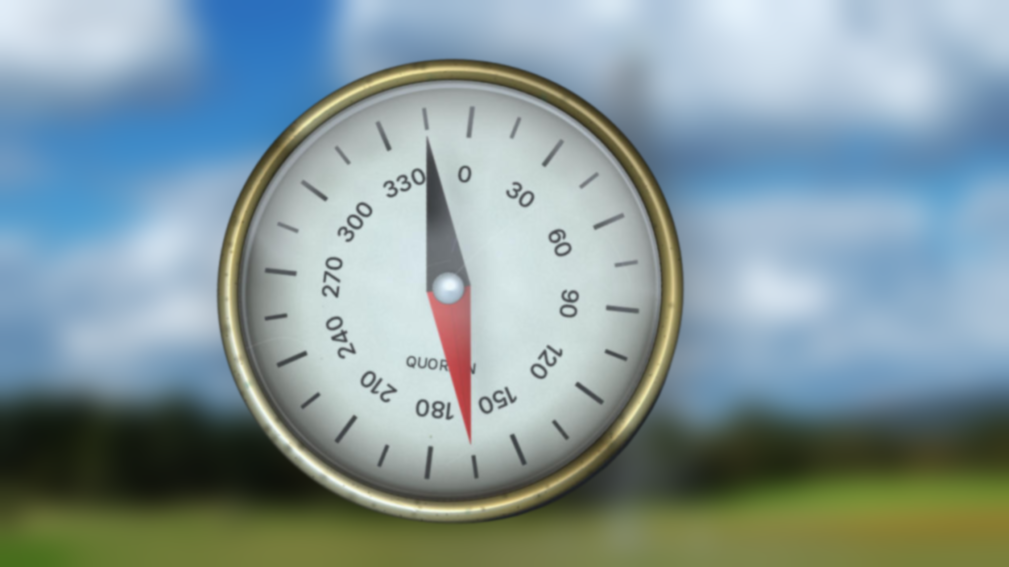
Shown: 165; °
